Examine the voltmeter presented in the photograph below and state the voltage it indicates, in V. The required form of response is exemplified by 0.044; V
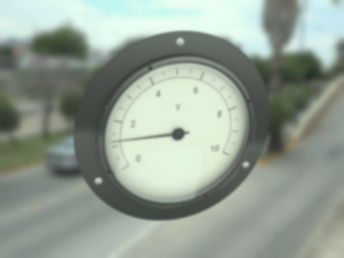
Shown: 1.25; V
